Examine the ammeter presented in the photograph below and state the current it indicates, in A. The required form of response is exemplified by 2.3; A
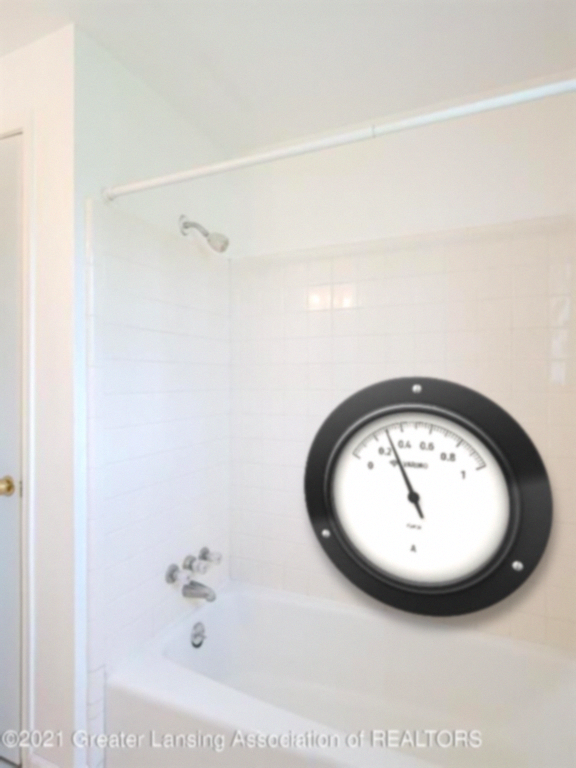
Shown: 0.3; A
